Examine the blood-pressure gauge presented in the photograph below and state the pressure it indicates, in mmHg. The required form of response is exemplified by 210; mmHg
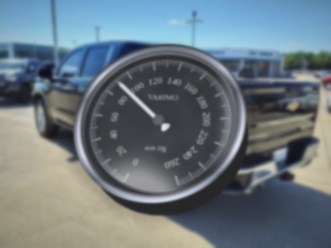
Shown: 90; mmHg
